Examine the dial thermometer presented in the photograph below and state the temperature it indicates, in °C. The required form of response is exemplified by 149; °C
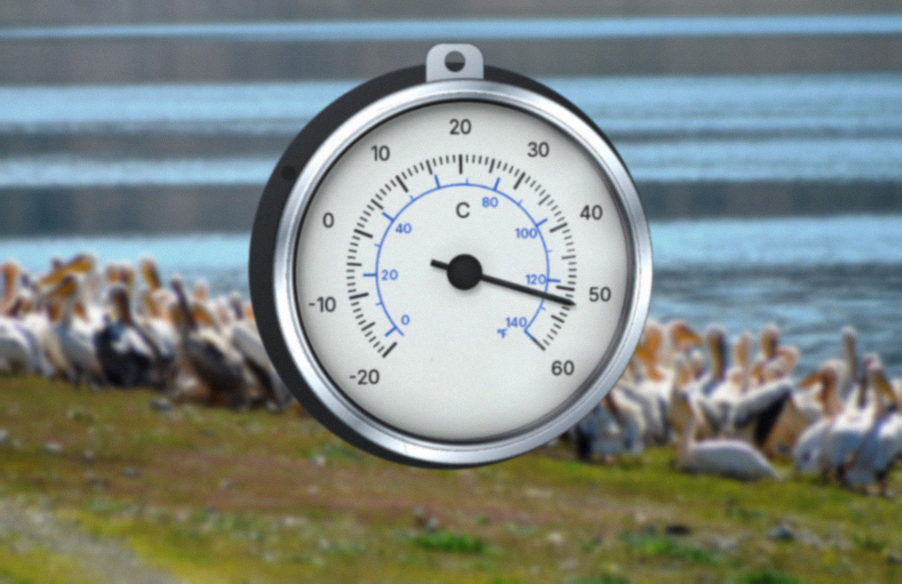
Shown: 52; °C
